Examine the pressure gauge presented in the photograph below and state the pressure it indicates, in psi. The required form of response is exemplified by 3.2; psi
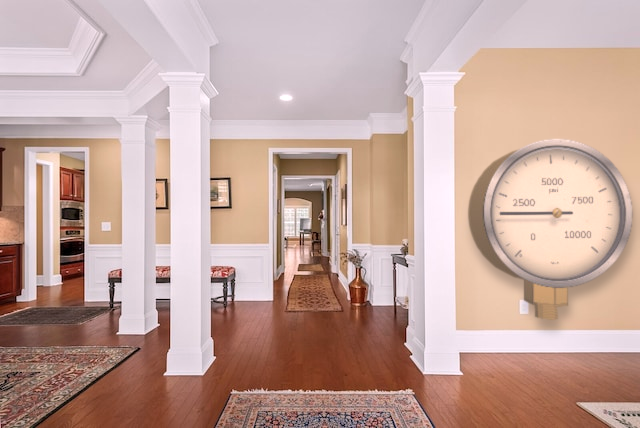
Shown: 1750; psi
